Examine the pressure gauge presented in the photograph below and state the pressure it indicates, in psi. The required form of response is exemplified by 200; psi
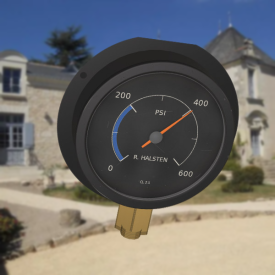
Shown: 400; psi
